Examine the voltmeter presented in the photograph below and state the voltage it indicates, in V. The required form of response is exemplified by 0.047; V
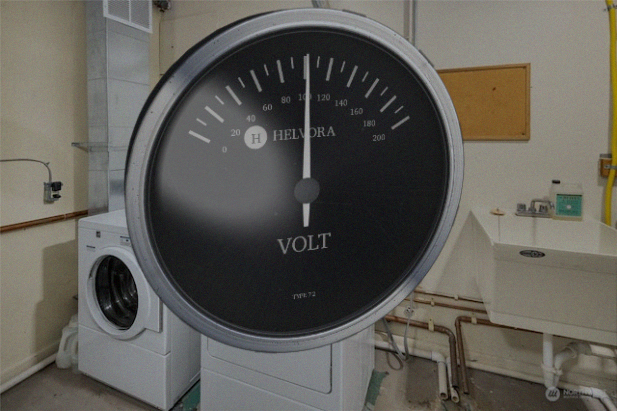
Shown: 100; V
